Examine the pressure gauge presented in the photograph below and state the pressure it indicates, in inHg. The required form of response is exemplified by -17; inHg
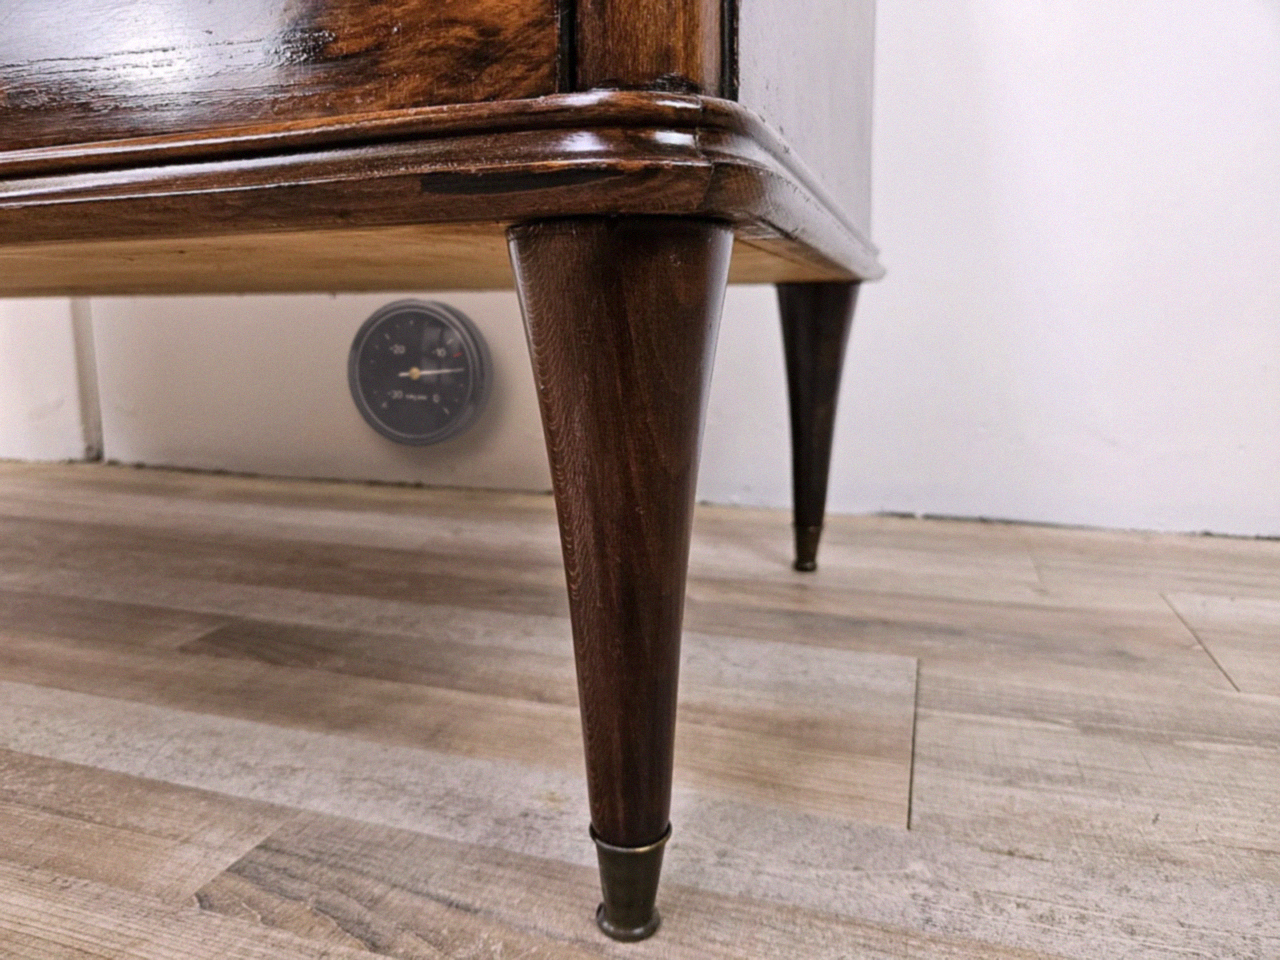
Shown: -6; inHg
